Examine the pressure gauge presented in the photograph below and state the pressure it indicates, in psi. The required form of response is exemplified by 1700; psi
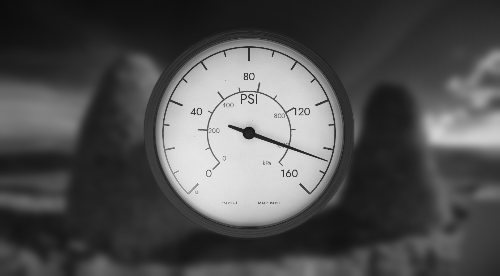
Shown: 145; psi
